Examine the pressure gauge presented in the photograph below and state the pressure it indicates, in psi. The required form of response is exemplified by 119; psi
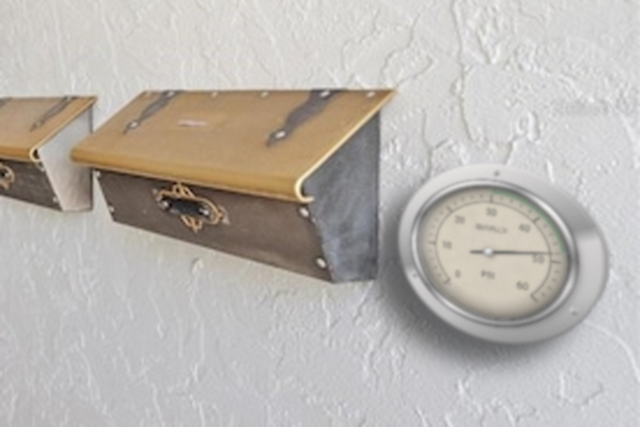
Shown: 48; psi
